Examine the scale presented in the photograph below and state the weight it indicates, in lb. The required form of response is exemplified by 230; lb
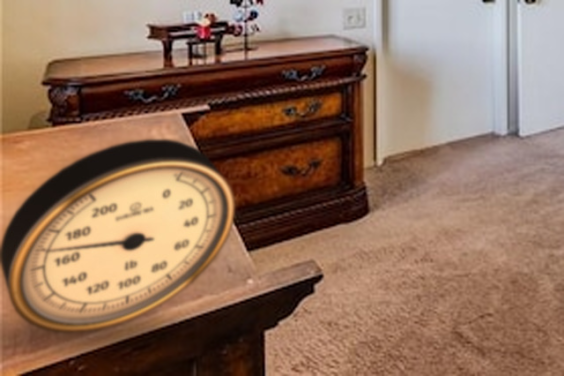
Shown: 170; lb
